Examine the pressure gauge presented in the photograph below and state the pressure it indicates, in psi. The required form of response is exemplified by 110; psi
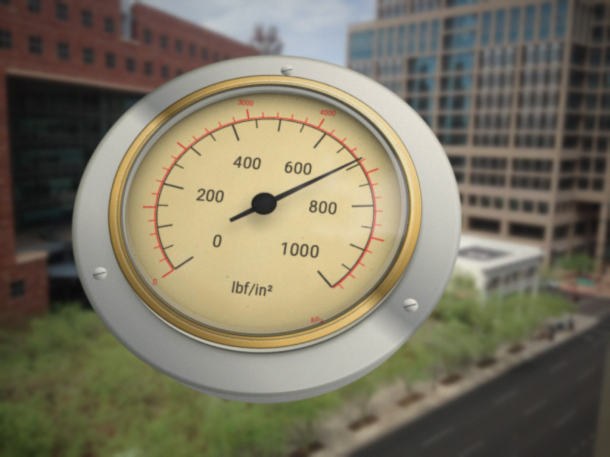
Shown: 700; psi
